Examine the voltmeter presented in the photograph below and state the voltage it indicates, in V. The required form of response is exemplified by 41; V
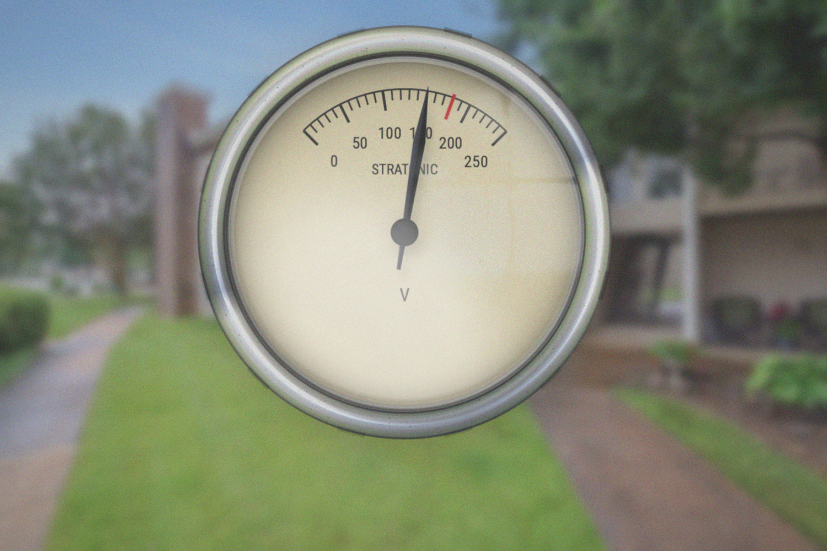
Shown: 150; V
